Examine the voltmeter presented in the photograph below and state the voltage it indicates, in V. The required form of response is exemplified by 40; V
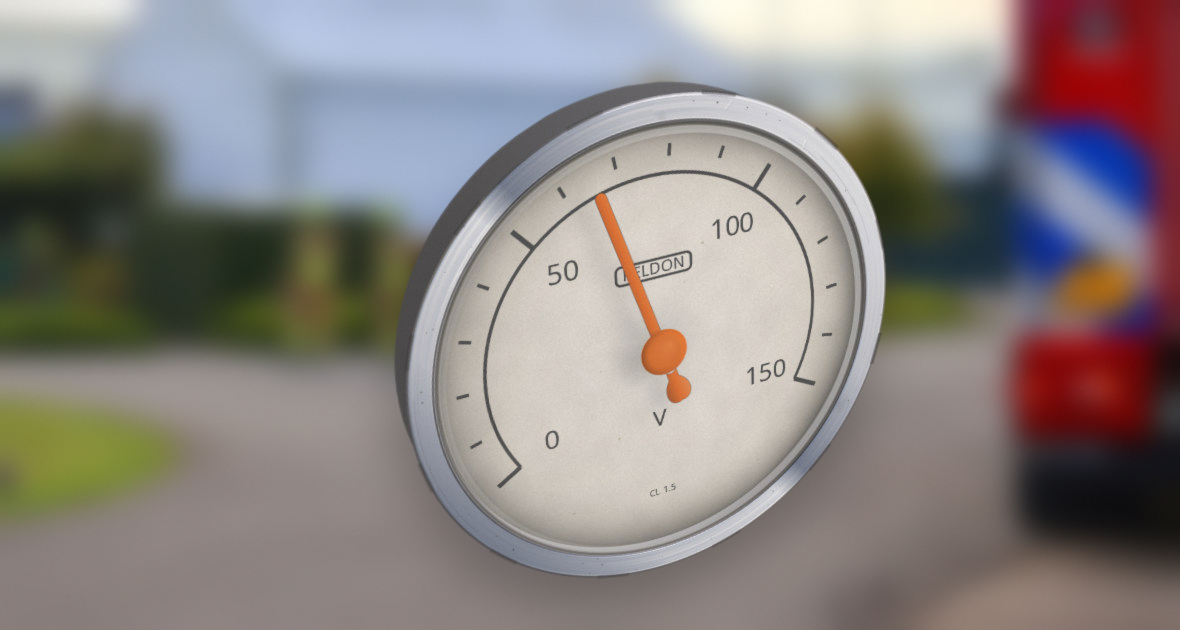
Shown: 65; V
